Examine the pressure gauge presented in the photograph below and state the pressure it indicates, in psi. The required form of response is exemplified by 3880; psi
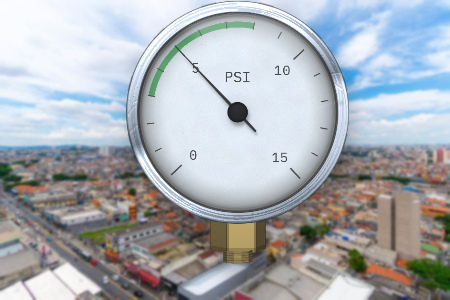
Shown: 5; psi
